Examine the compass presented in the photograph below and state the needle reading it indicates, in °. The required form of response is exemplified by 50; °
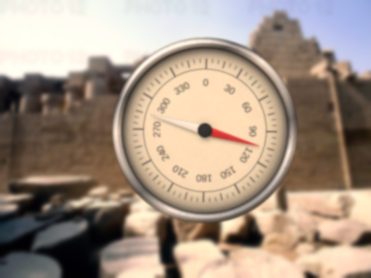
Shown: 105; °
